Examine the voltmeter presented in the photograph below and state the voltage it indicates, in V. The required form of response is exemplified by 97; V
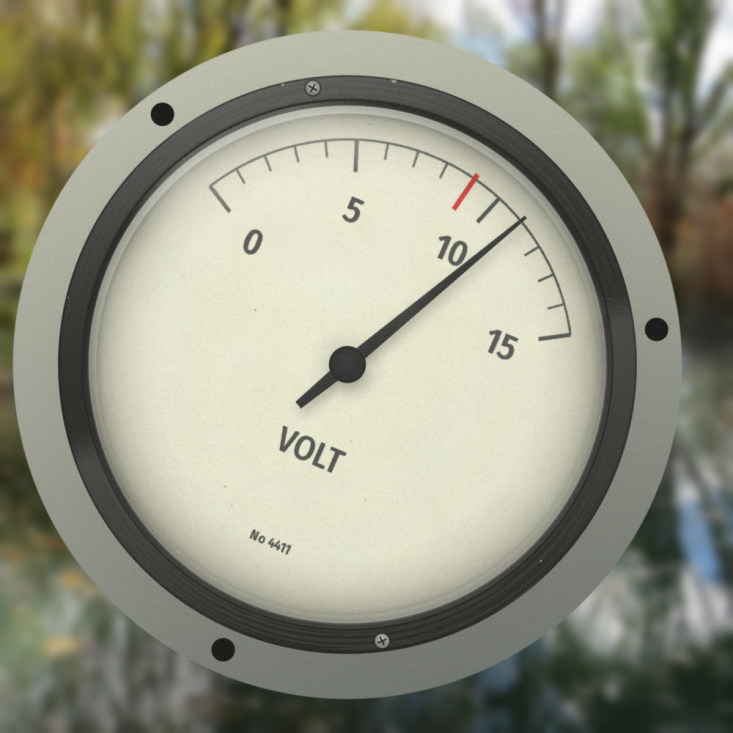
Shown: 11; V
